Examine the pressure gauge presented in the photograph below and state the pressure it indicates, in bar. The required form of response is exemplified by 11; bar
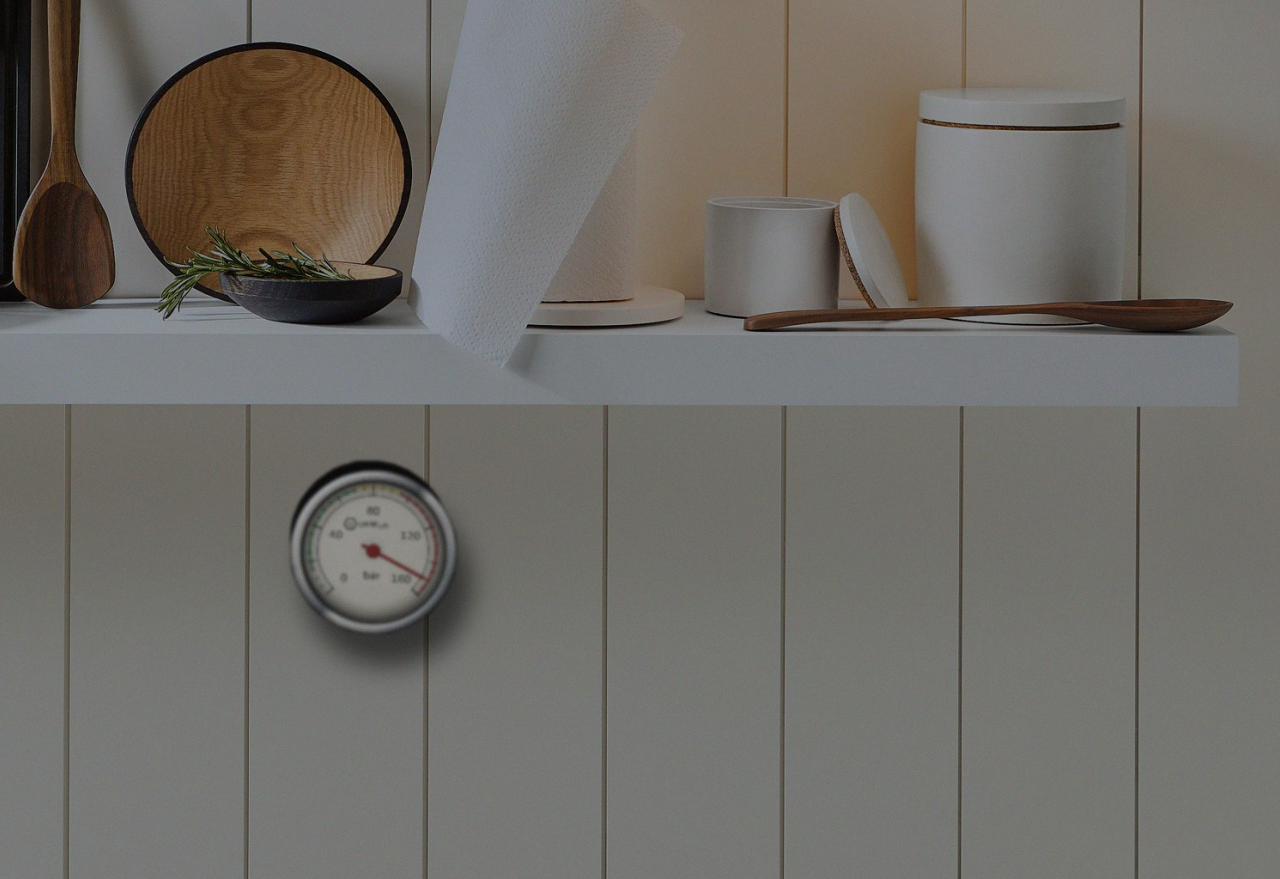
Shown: 150; bar
